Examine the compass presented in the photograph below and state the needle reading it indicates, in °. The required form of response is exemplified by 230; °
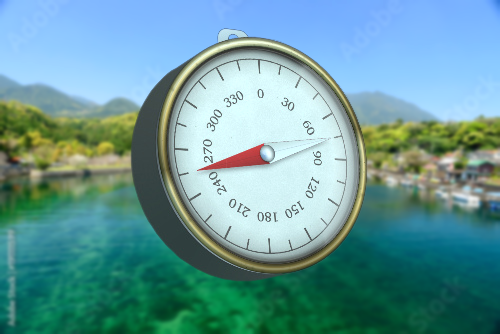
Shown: 255; °
